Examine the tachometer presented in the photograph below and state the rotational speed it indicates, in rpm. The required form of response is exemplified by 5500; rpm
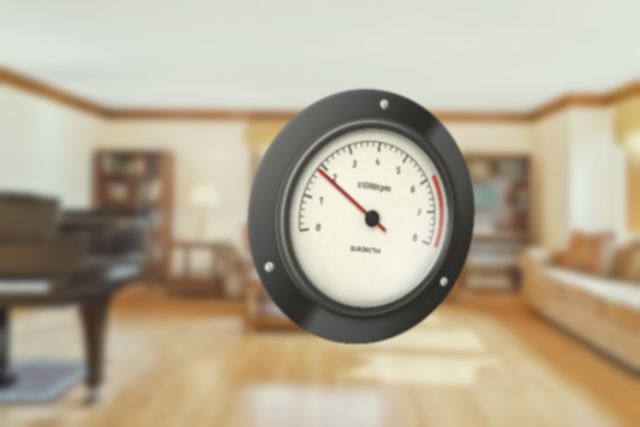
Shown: 1800; rpm
